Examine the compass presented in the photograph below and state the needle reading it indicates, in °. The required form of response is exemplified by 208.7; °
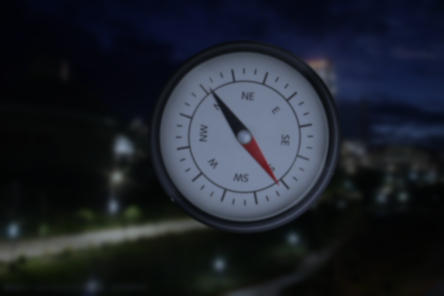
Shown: 185; °
